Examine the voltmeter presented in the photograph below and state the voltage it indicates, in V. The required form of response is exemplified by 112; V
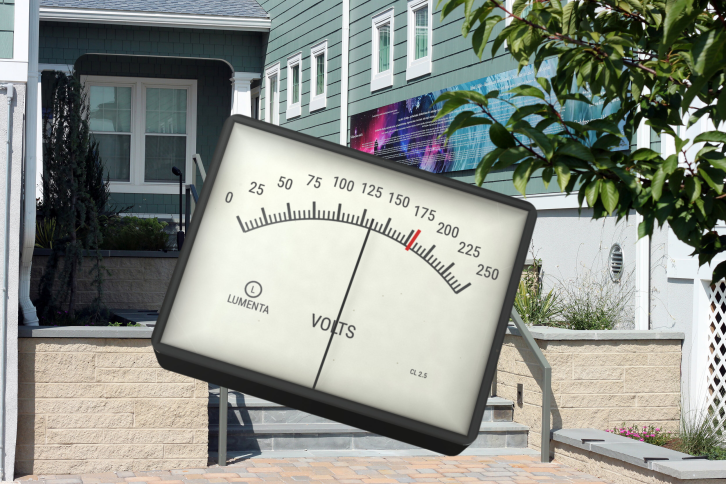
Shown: 135; V
